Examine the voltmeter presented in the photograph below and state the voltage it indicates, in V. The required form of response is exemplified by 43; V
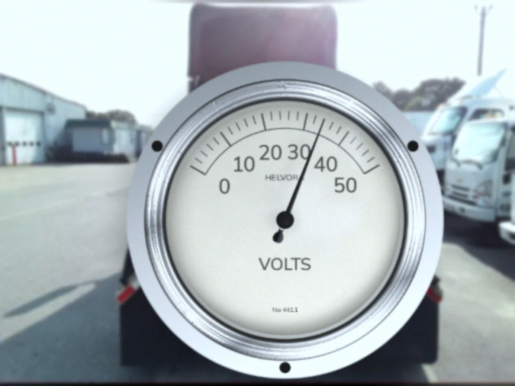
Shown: 34; V
